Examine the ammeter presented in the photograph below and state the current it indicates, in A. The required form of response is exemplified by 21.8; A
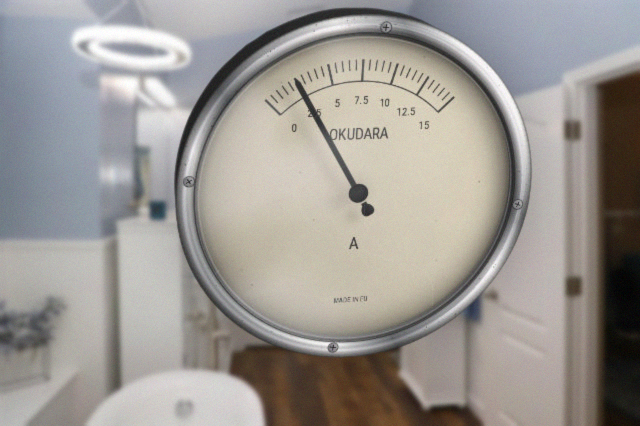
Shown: 2.5; A
